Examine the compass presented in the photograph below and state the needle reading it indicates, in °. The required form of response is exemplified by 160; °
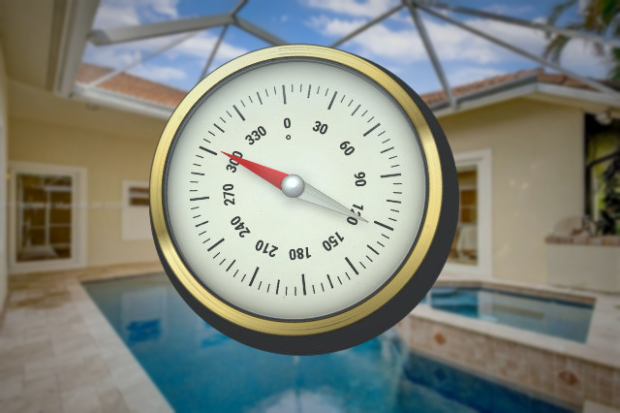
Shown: 302.5; °
